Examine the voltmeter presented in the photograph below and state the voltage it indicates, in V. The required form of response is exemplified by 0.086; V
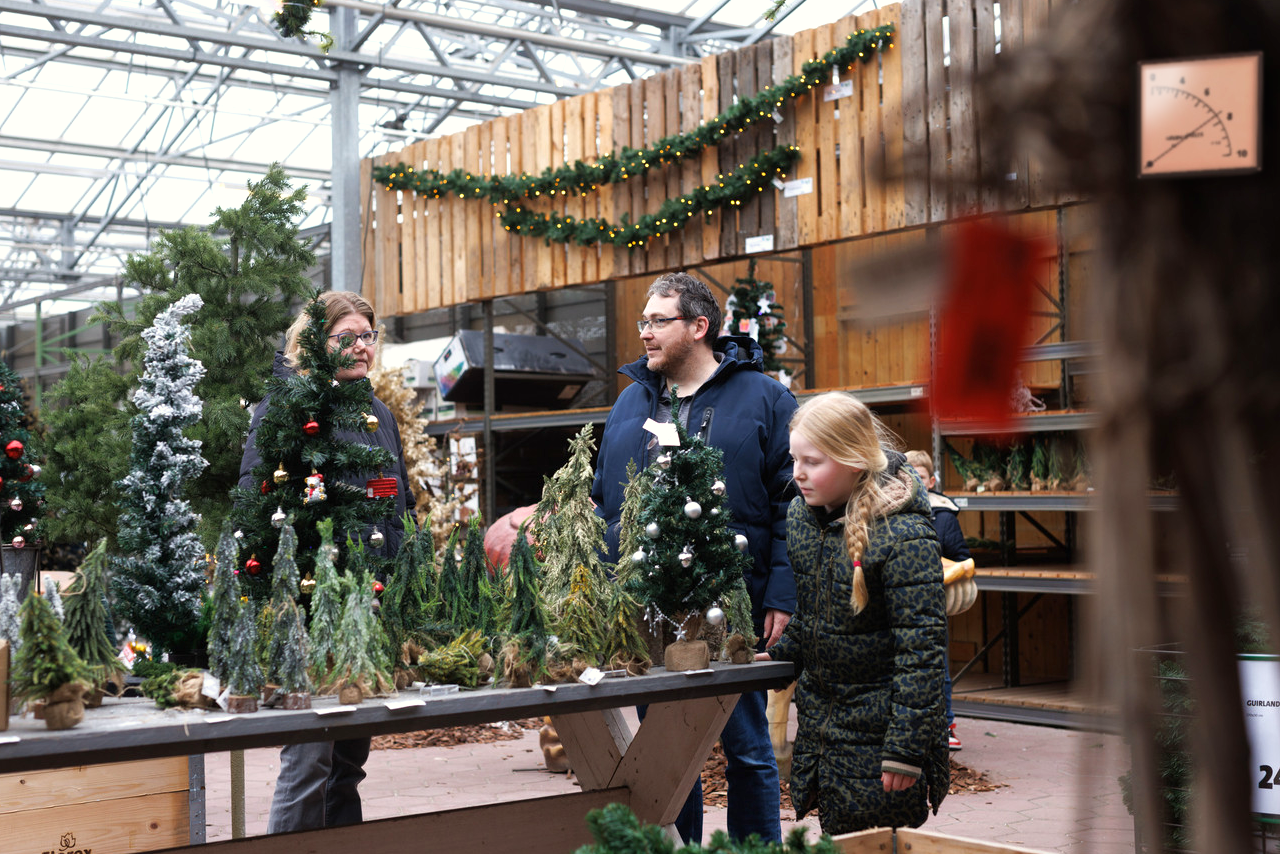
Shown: 7.5; V
